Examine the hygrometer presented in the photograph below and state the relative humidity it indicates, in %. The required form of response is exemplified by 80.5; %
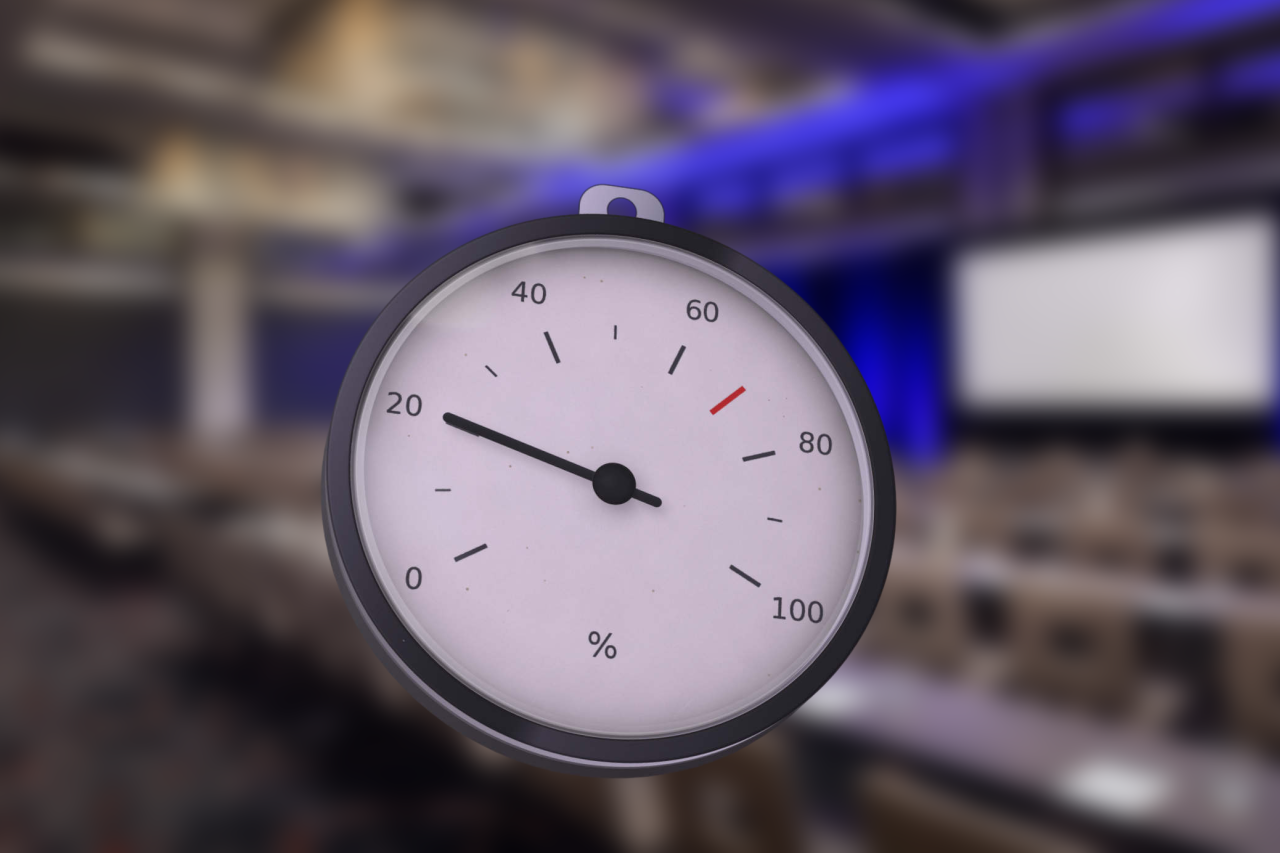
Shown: 20; %
